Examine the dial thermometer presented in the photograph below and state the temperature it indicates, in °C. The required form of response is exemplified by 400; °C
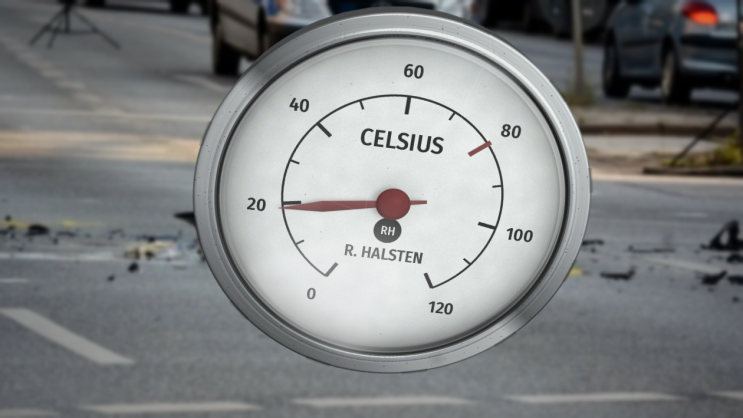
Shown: 20; °C
